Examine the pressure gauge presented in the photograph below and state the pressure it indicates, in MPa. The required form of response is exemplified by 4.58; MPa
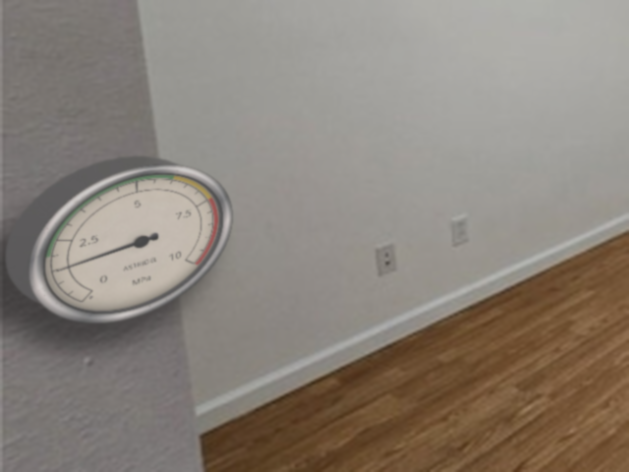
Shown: 1.5; MPa
